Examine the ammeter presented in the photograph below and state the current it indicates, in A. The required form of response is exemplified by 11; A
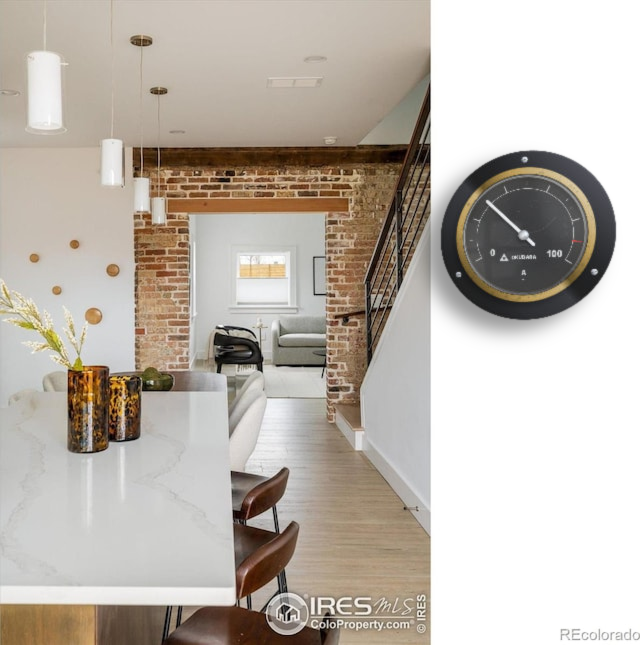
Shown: 30; A
